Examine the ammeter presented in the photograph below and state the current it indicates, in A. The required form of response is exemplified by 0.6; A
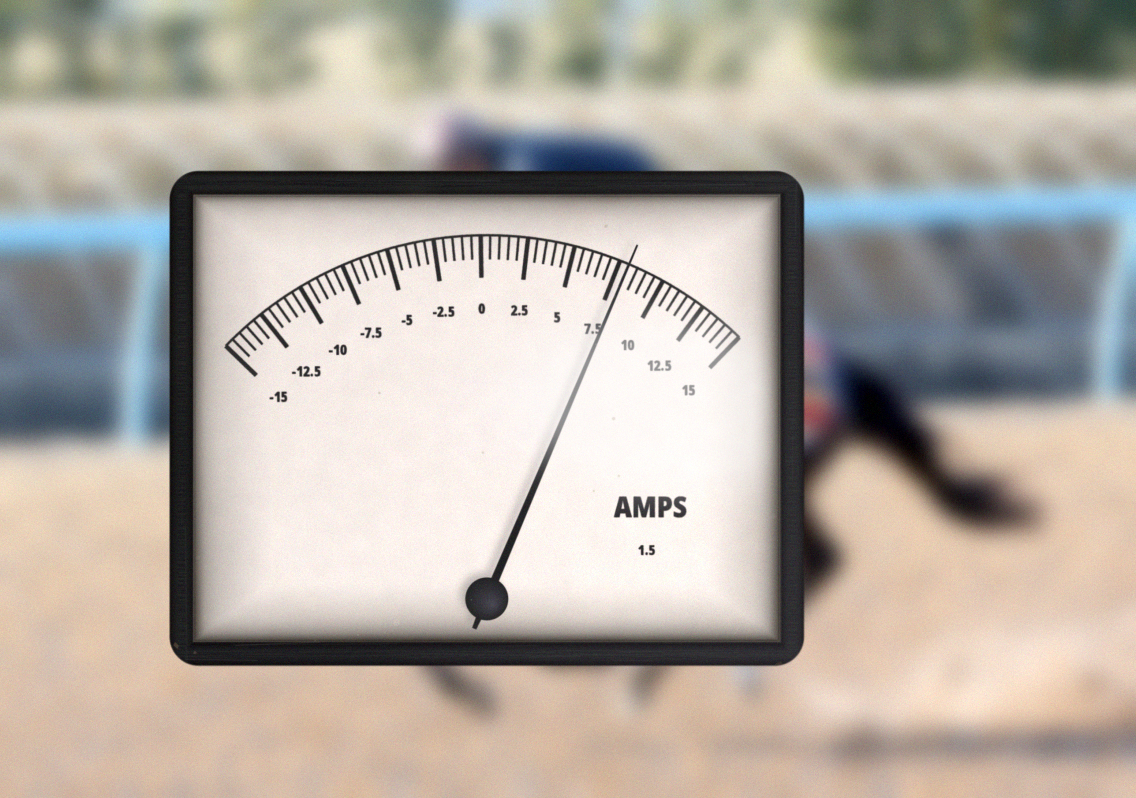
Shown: 8; A
